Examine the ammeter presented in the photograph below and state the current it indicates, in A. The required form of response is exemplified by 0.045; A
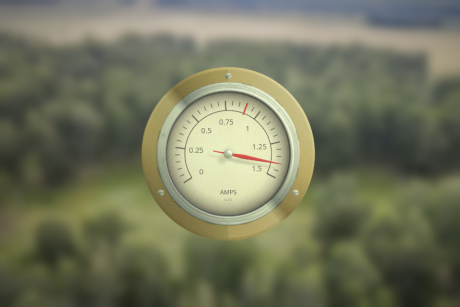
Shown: 1.4; A
